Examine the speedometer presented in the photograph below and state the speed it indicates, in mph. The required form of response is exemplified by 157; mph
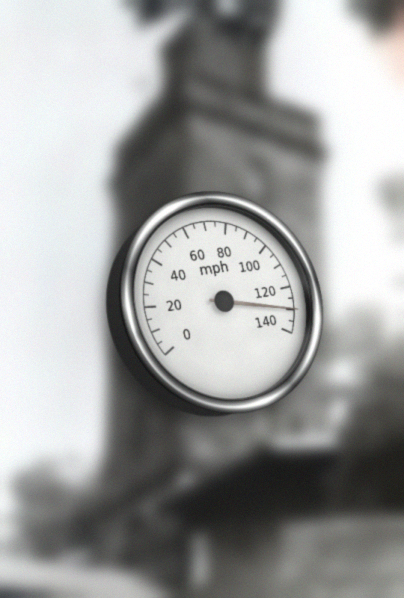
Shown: 130; mph
